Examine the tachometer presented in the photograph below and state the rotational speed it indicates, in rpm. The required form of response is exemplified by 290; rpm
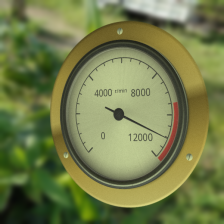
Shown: 11000; rpm
